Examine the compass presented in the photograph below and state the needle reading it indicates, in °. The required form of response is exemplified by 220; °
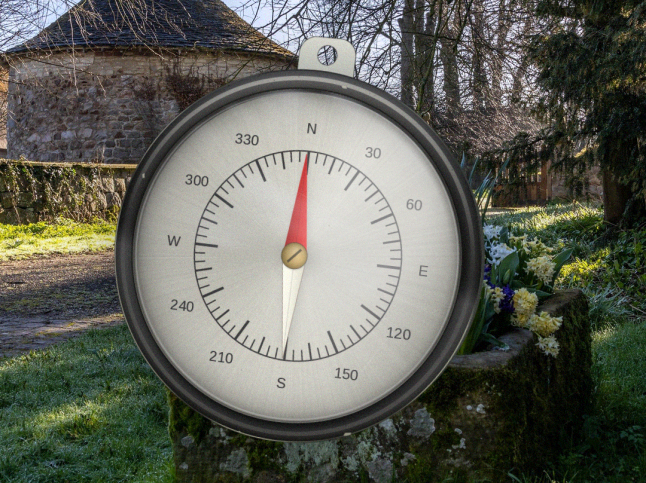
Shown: 0; °
